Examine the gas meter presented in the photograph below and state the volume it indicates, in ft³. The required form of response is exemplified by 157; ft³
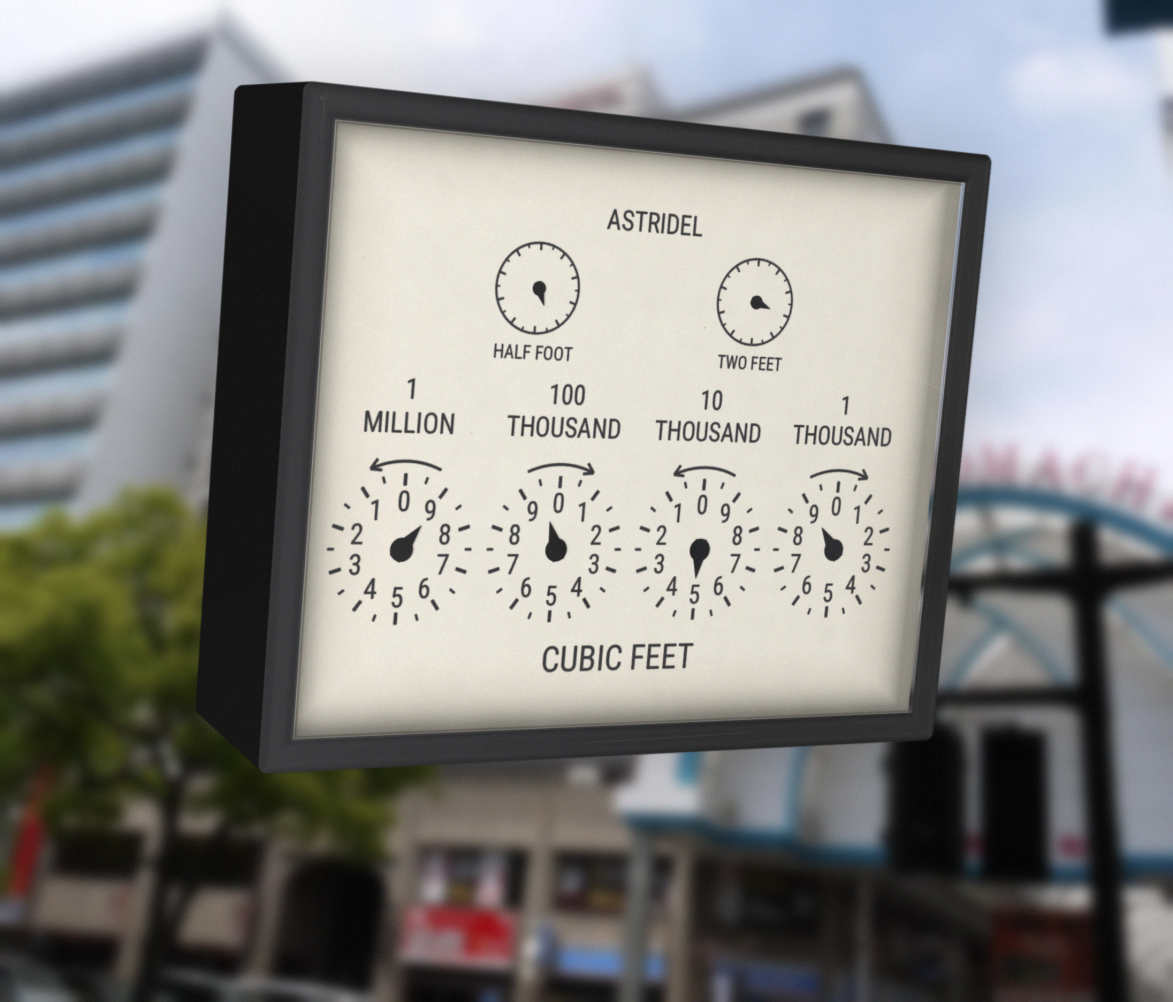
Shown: 894900; ft³
